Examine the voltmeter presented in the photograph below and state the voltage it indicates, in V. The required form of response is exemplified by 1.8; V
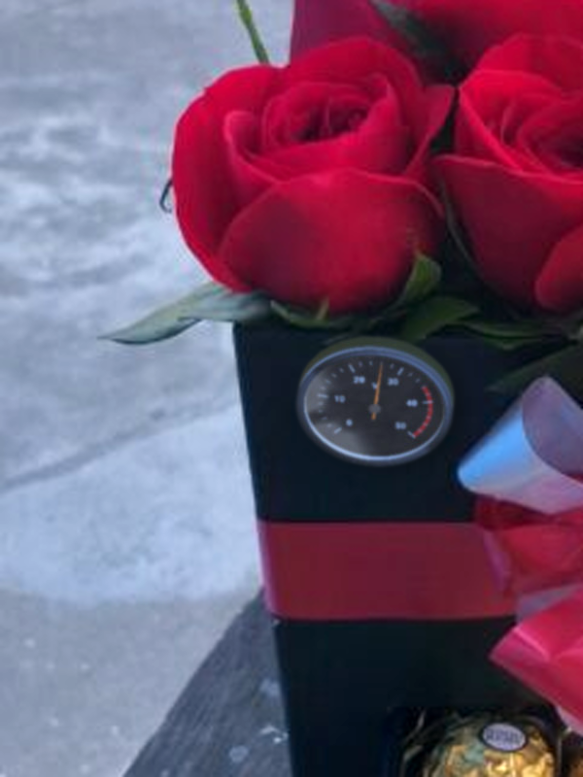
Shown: 26; V
